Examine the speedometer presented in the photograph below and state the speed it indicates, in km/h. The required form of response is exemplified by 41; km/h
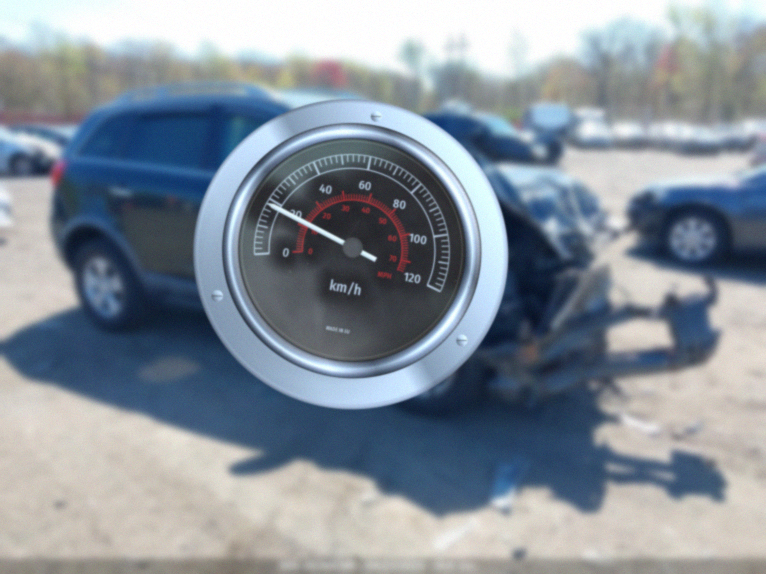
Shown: 18; km/h
